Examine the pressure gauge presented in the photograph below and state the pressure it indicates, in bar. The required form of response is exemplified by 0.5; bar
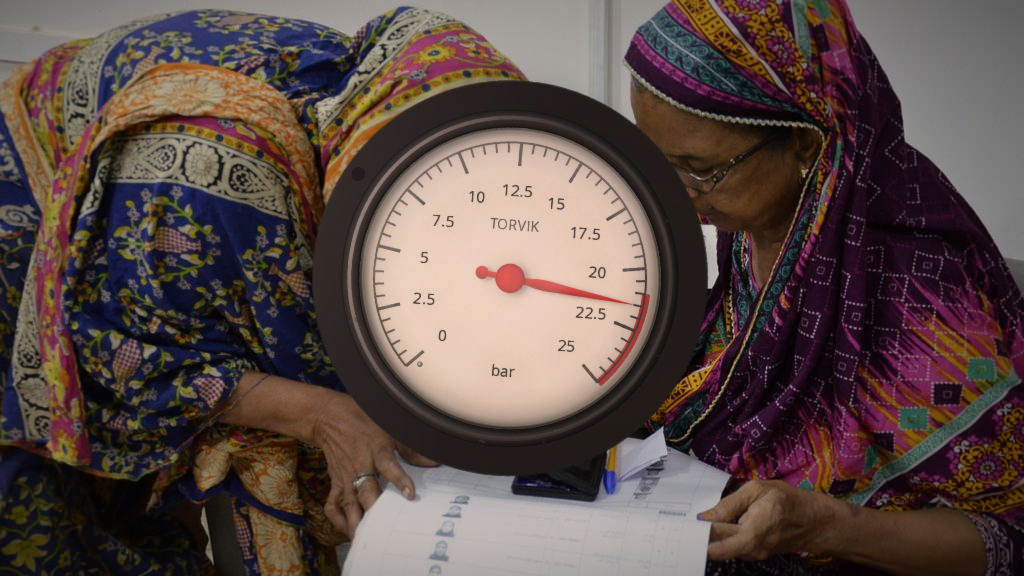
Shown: 21.5; bar
